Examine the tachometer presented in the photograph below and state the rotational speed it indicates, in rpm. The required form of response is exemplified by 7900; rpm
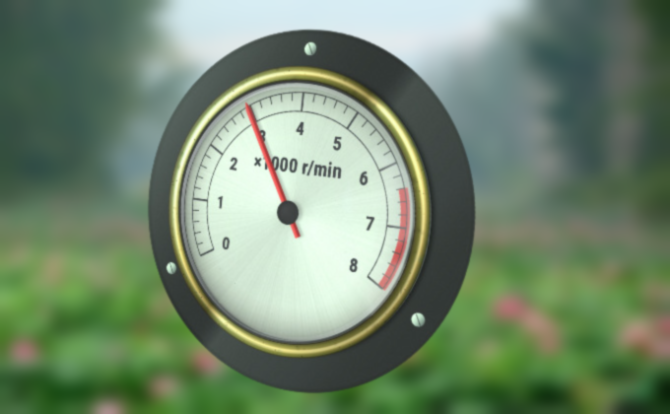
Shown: 3000; rpm
